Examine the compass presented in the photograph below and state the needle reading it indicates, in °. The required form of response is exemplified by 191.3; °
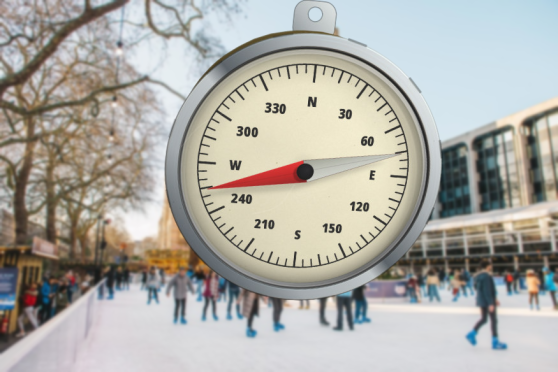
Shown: 255; °
